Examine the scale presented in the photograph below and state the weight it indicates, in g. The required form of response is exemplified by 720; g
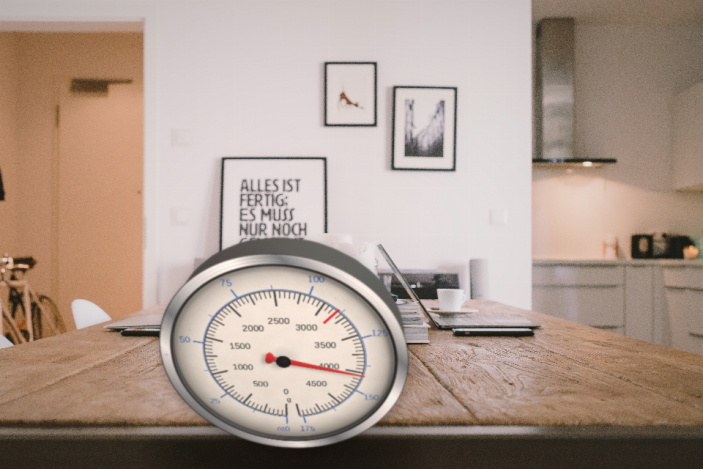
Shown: 4000; g
